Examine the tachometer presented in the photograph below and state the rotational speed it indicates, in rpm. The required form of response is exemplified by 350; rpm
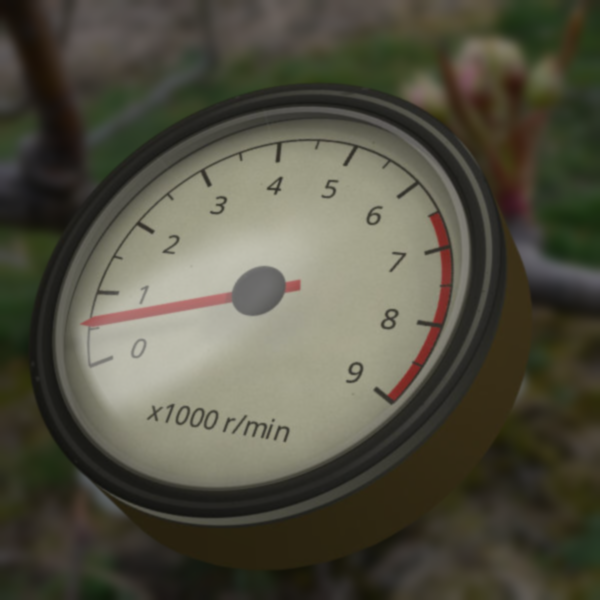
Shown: 500; rpm
